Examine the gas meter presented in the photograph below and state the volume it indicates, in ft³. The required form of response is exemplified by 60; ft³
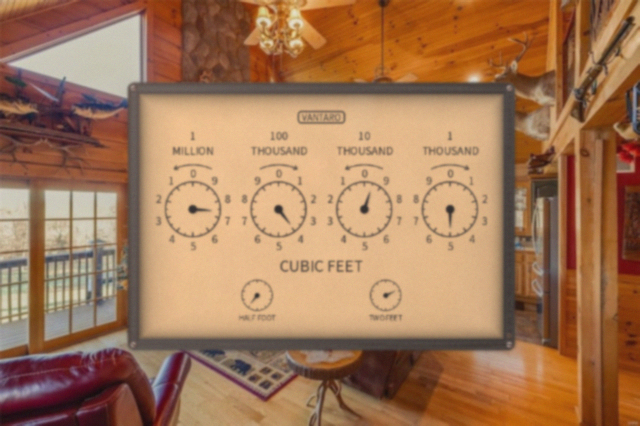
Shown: 739500; ft³
